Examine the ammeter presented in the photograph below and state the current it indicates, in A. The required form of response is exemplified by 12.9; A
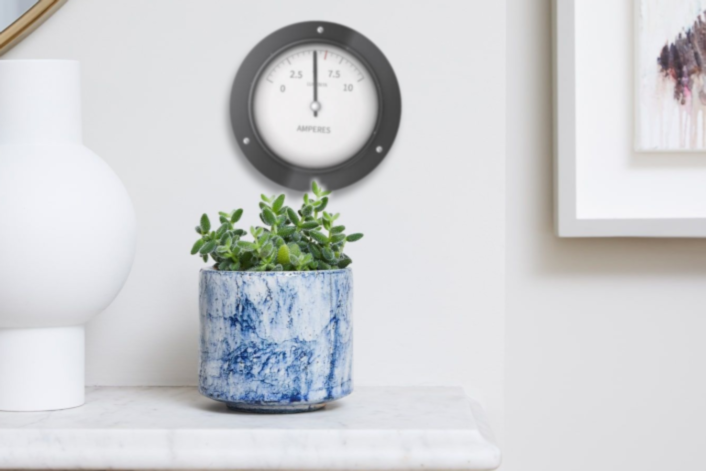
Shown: 5; A
